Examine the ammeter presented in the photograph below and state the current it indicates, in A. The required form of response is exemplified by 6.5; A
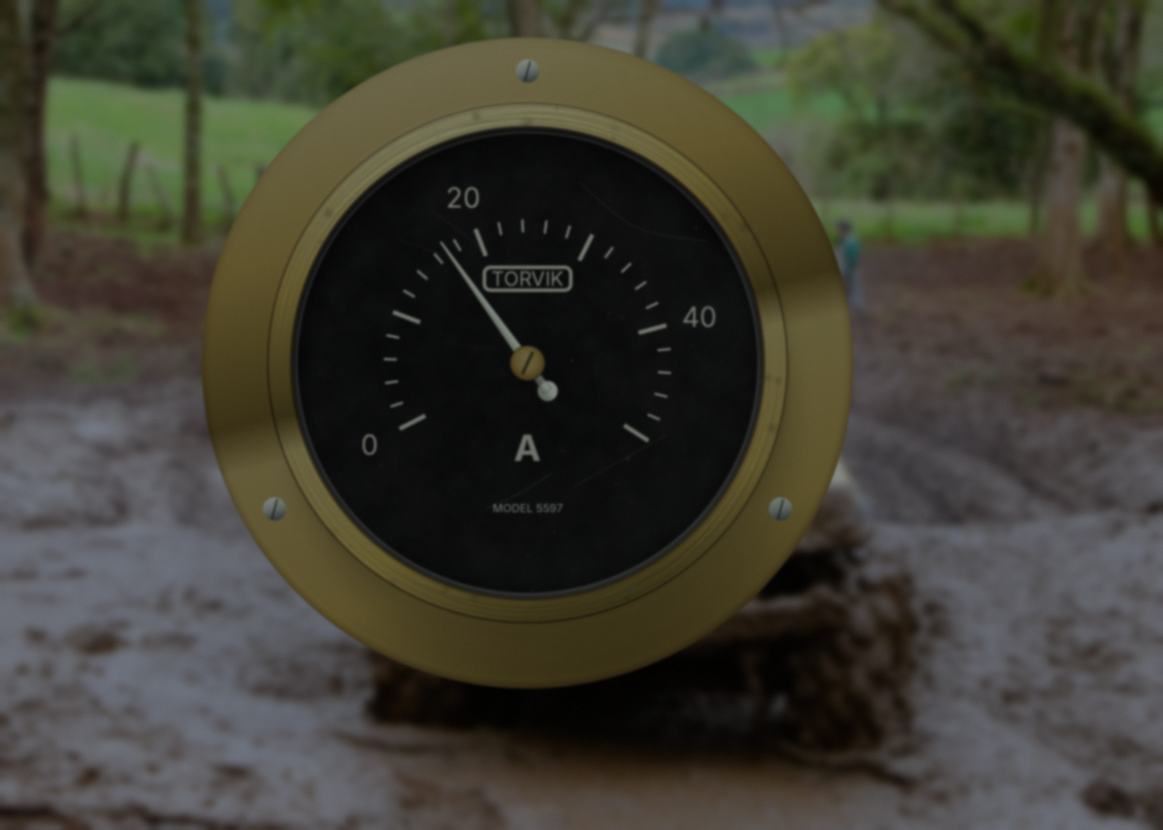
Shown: 17; A
